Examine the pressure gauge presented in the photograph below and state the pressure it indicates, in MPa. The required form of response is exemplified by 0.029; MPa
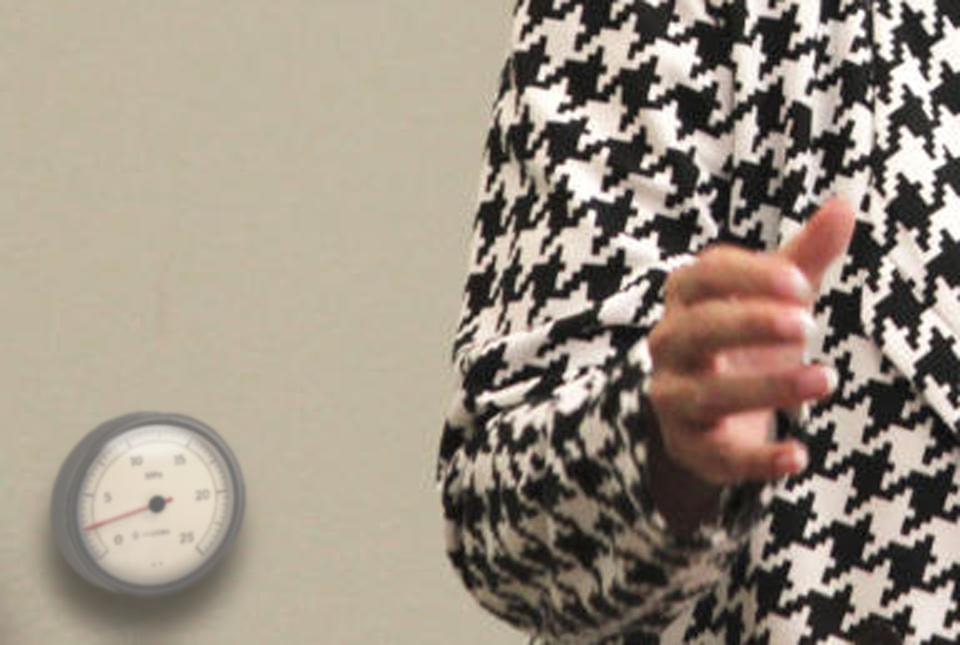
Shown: 2.5; MPa
